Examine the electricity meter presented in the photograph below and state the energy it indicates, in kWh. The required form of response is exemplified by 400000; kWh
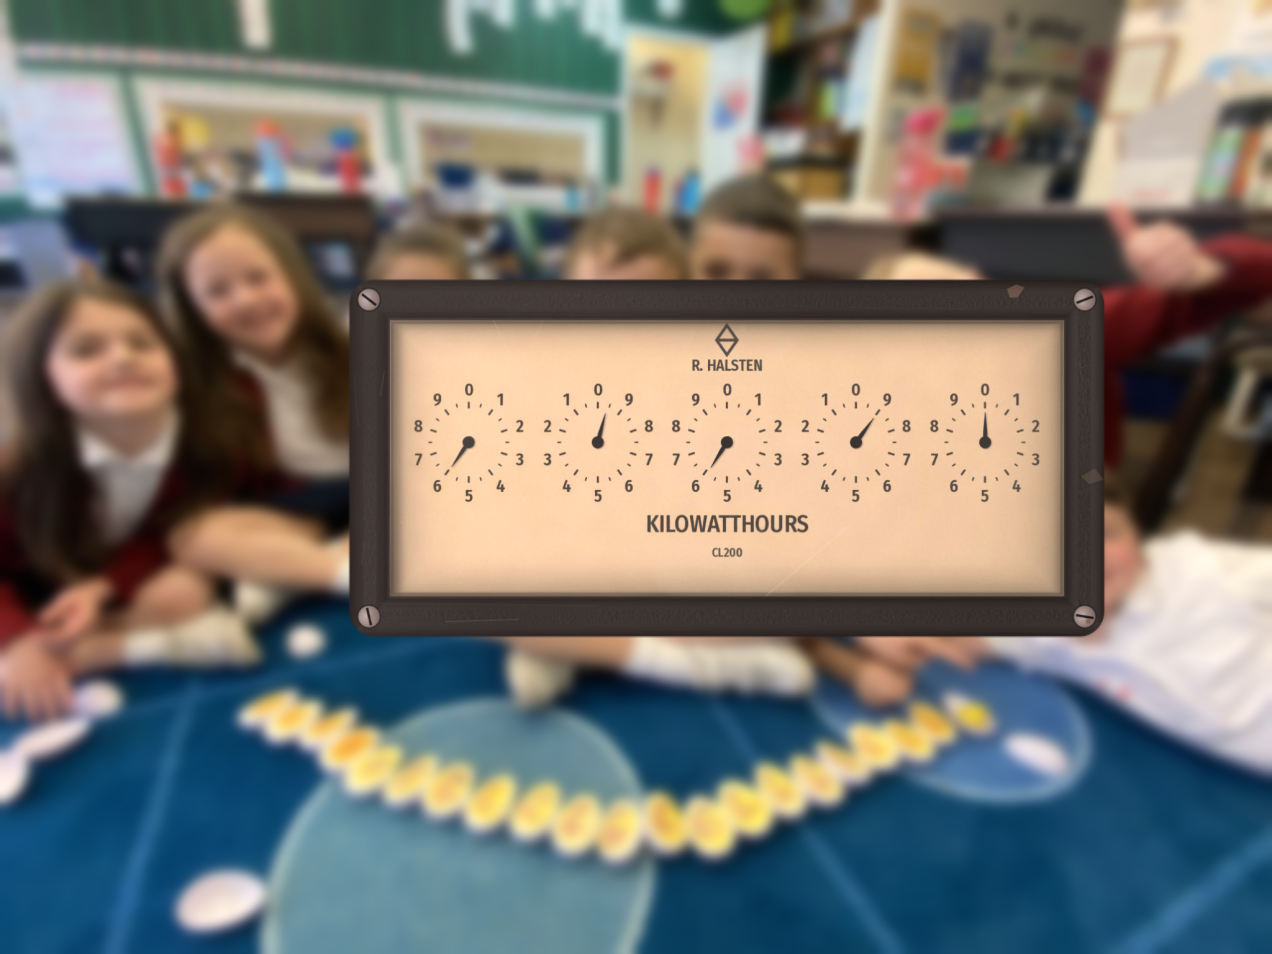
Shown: 59590; kWh
